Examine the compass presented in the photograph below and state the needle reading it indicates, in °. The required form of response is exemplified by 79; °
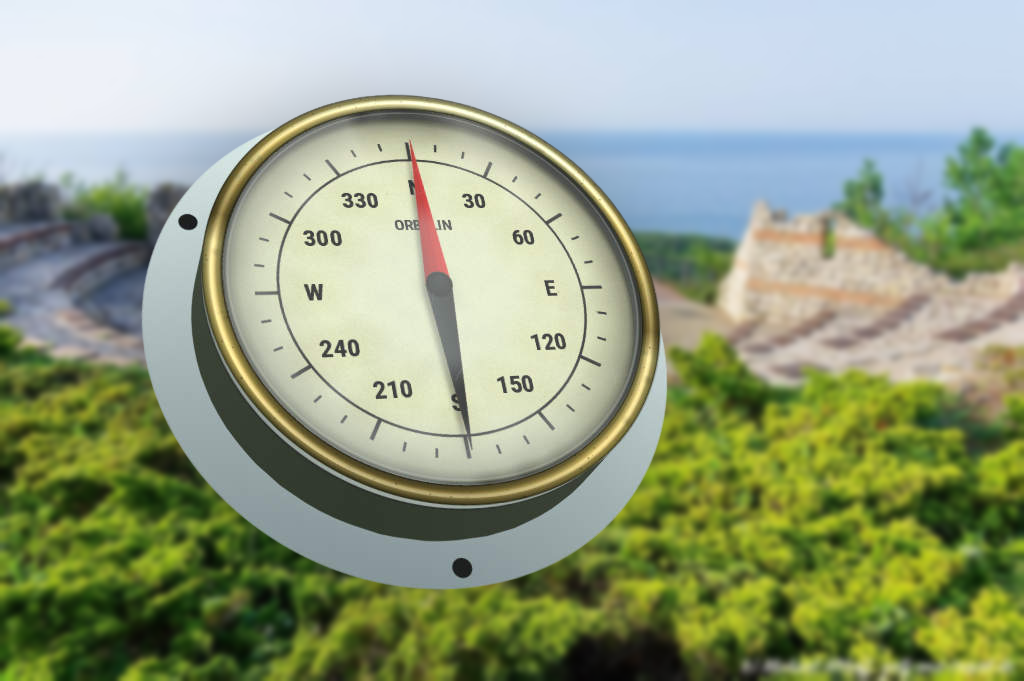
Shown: 0; °
